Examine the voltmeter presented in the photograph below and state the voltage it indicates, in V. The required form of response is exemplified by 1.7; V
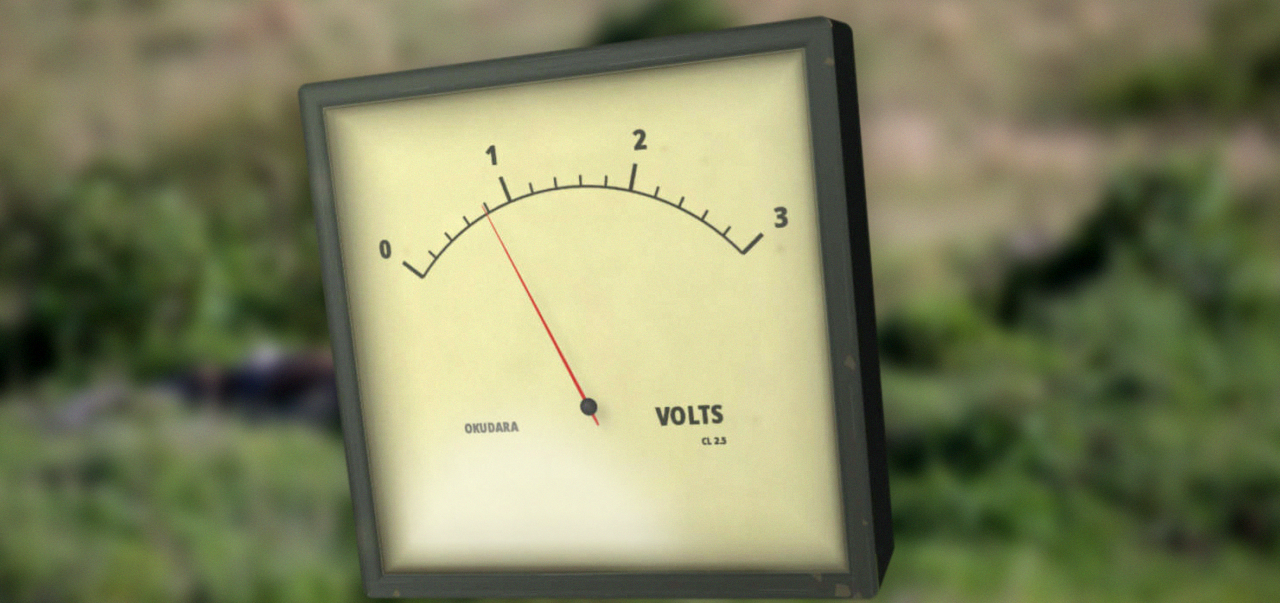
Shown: 0.8; V
